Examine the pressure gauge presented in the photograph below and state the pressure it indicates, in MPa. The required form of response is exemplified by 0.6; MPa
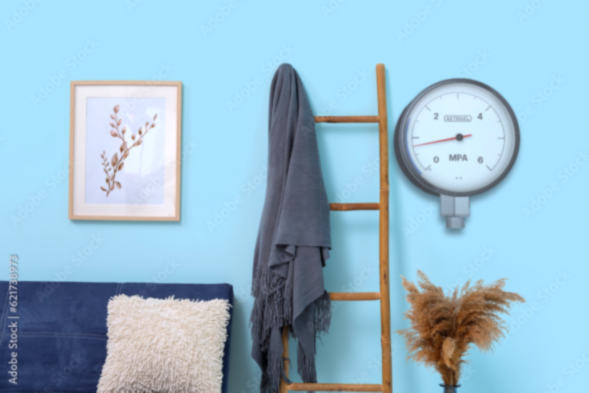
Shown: 0.75; MPa
